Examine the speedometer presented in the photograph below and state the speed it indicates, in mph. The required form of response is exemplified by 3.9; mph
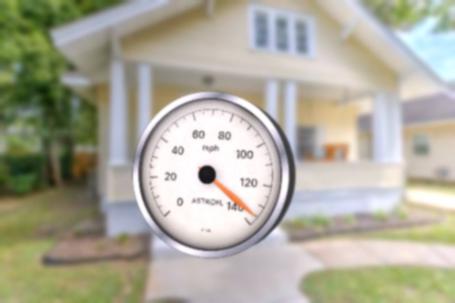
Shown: 135; mph
